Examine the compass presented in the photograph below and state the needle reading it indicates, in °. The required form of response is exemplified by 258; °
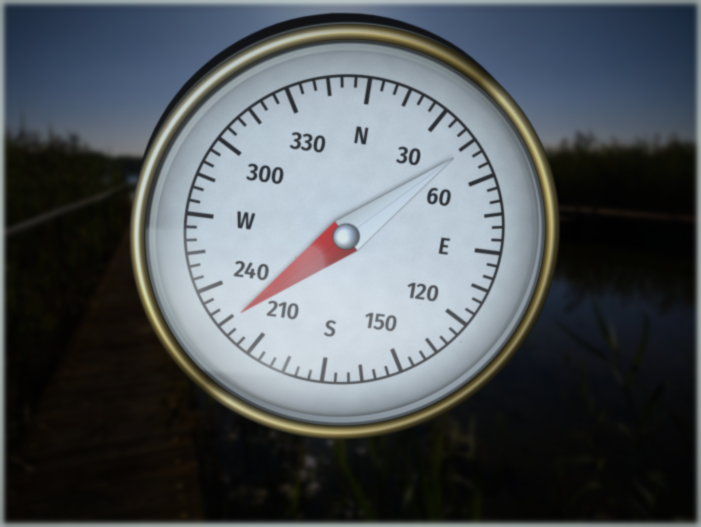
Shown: 225; °
